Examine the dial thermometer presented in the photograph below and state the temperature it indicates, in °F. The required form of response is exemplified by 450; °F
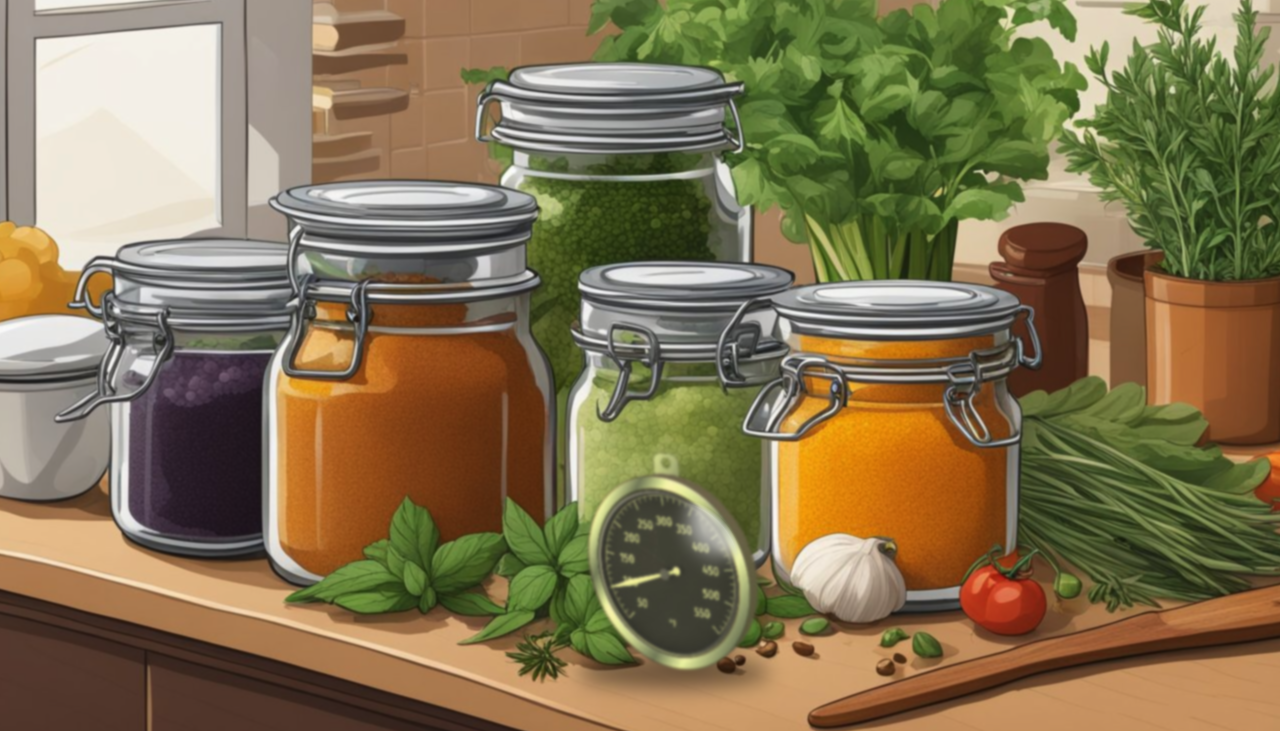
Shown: 100; °F
